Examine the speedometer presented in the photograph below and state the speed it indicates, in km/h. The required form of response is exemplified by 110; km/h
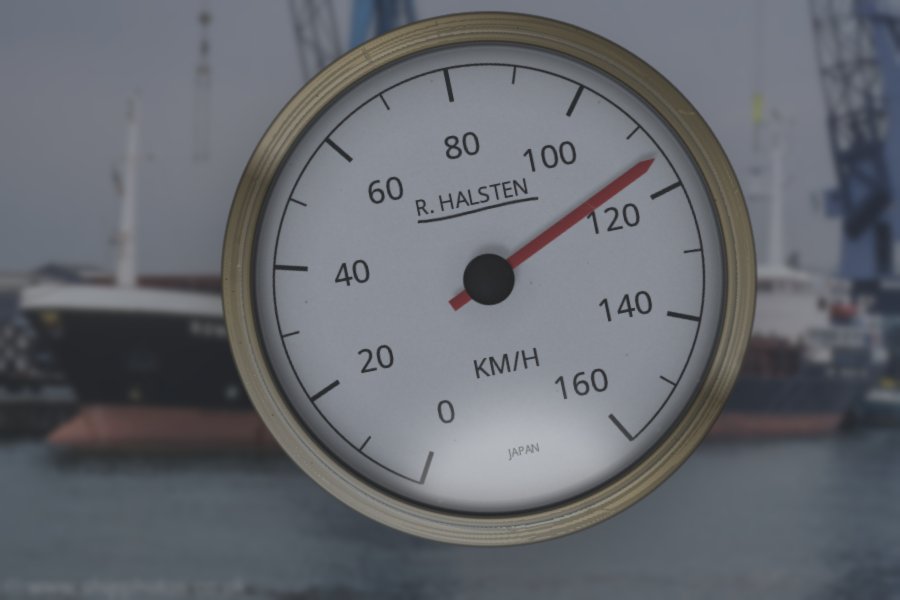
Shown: 115; km/h
